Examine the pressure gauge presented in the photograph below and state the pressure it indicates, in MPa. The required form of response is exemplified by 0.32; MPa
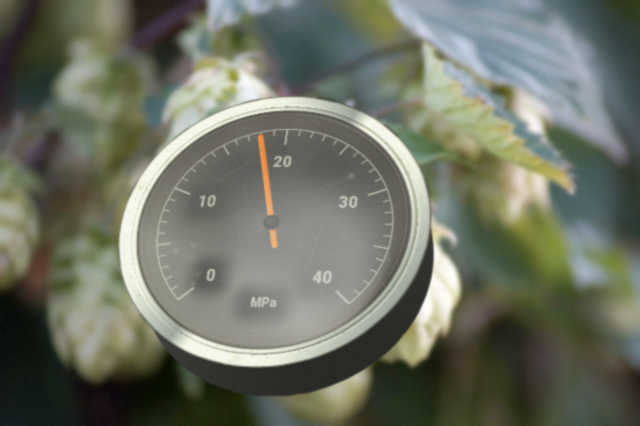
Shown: 18; MPa
